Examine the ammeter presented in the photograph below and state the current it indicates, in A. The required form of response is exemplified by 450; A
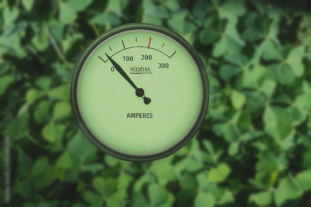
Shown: 25; A
